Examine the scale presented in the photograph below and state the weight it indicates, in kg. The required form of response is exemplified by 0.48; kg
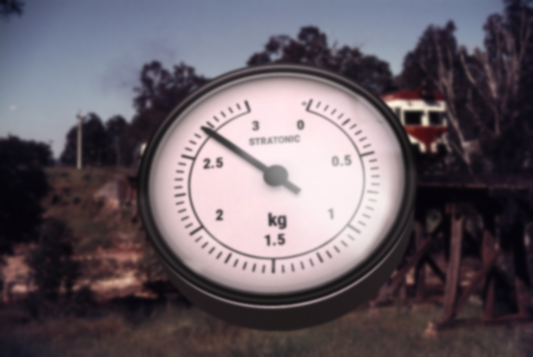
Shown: 2.7; kg
